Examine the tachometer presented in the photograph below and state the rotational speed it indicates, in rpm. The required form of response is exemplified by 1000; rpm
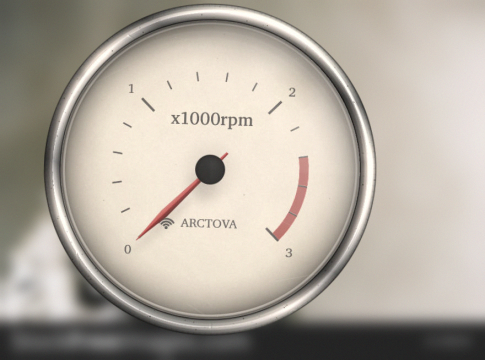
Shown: 0; rpm
